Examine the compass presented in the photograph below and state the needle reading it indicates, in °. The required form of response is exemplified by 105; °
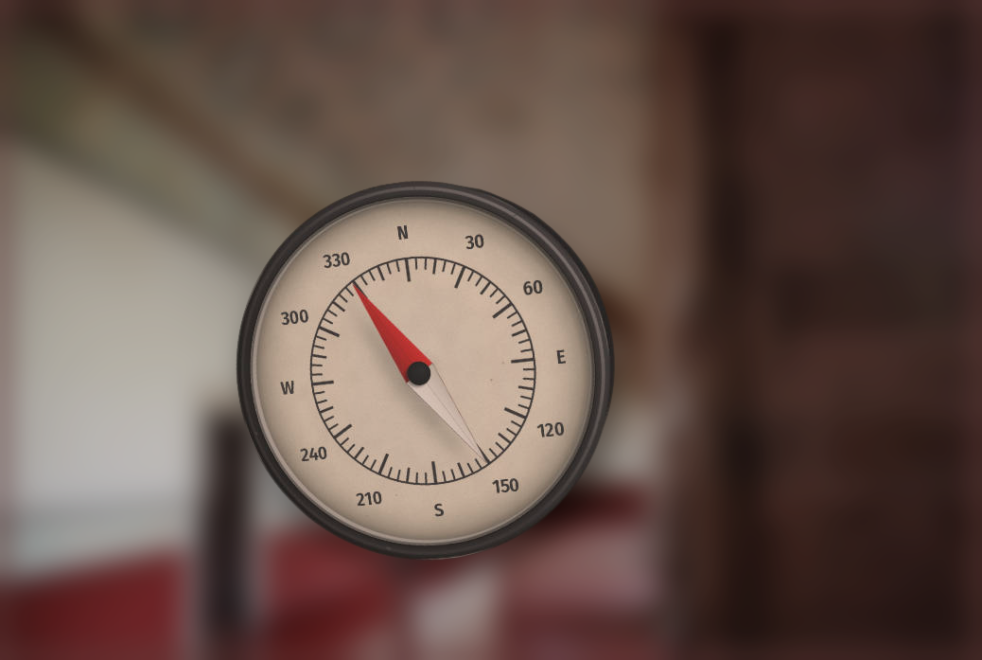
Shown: 330; °
